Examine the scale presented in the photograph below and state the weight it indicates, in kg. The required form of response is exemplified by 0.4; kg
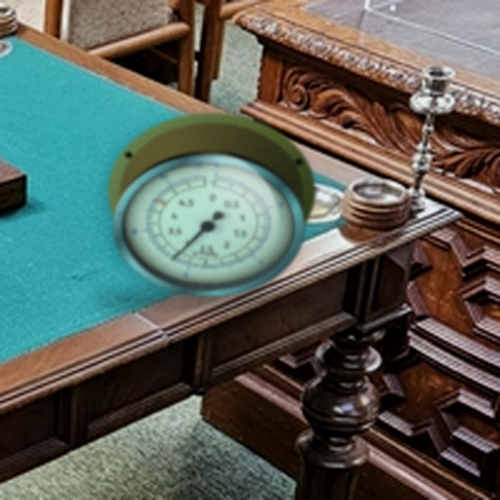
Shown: 3; kg
